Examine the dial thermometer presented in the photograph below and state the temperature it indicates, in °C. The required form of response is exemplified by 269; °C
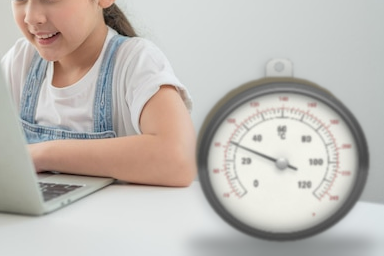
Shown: 30; °C
